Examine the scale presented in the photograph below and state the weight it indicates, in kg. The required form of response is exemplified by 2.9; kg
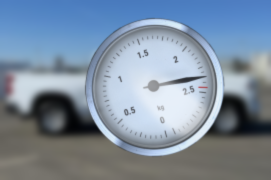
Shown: 2.35; kg
